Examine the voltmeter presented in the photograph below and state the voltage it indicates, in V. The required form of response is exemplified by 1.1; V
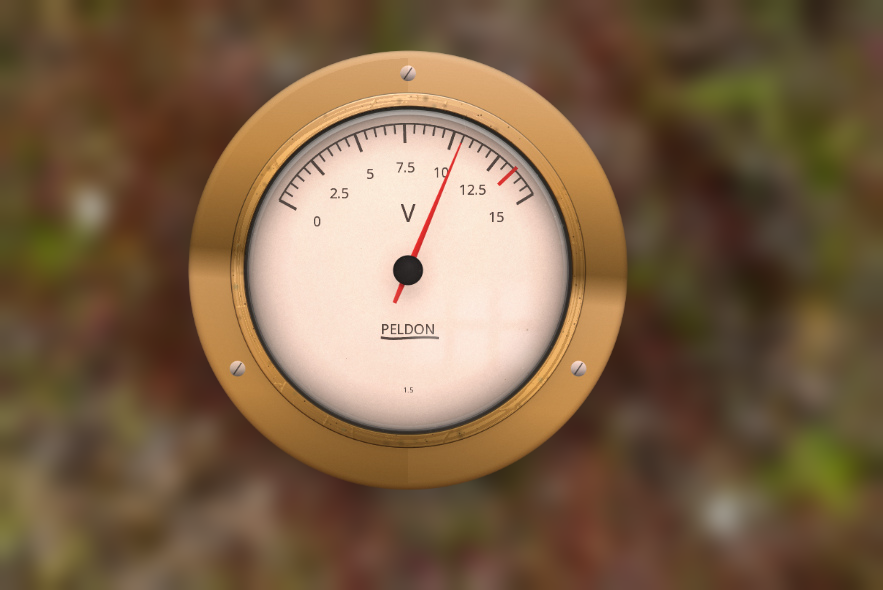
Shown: 10.5; V
